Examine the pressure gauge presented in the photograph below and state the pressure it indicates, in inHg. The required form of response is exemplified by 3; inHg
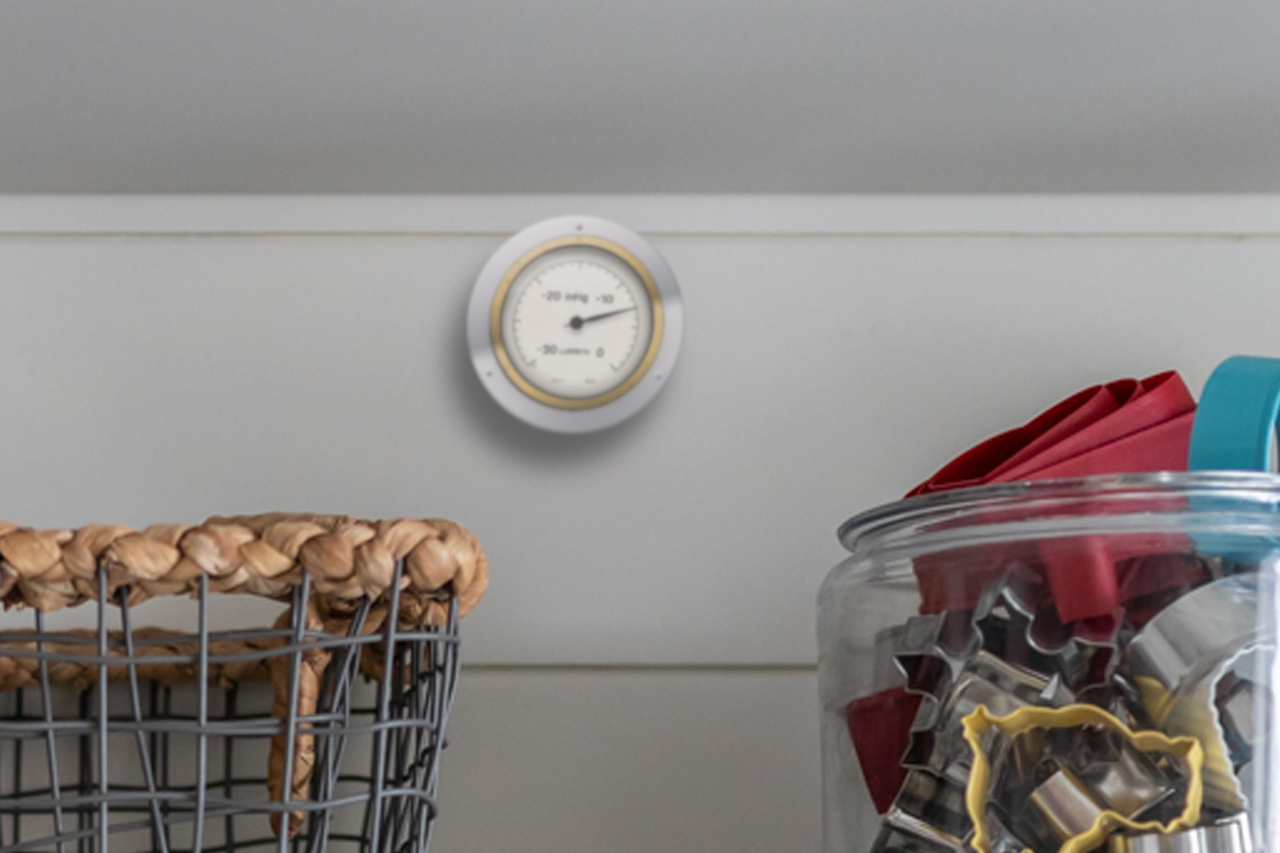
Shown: -7; inHg
